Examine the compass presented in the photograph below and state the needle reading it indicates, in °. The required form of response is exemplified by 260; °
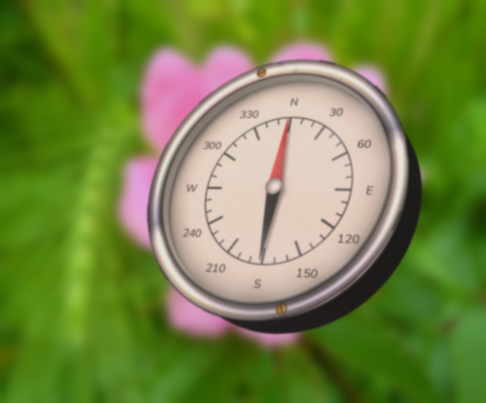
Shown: 0; °
